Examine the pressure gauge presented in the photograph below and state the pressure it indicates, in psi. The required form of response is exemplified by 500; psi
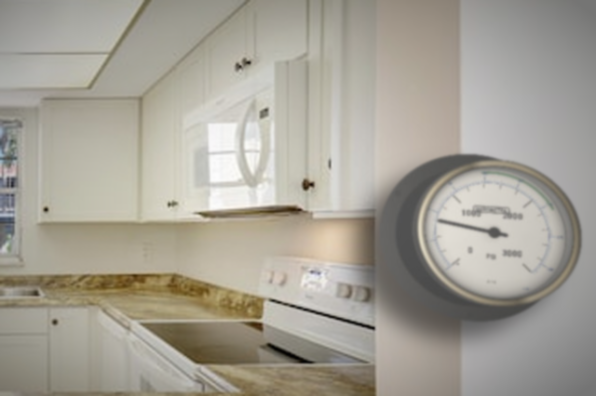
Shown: 600; psi
